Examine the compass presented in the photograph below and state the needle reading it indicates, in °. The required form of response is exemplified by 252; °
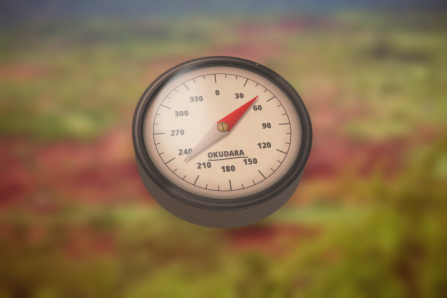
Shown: 50; °
